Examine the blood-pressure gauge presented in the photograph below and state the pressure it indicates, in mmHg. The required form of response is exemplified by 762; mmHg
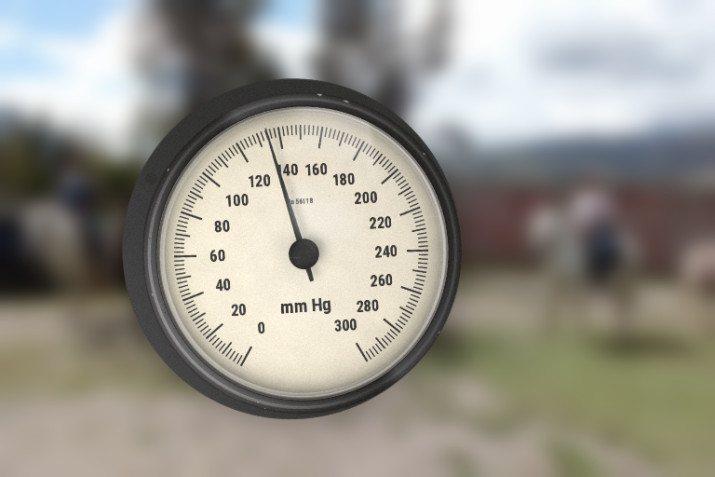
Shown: 134; mmHg
